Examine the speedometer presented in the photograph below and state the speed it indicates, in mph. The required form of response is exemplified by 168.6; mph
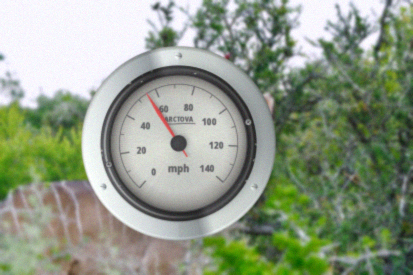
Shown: 55; mph
